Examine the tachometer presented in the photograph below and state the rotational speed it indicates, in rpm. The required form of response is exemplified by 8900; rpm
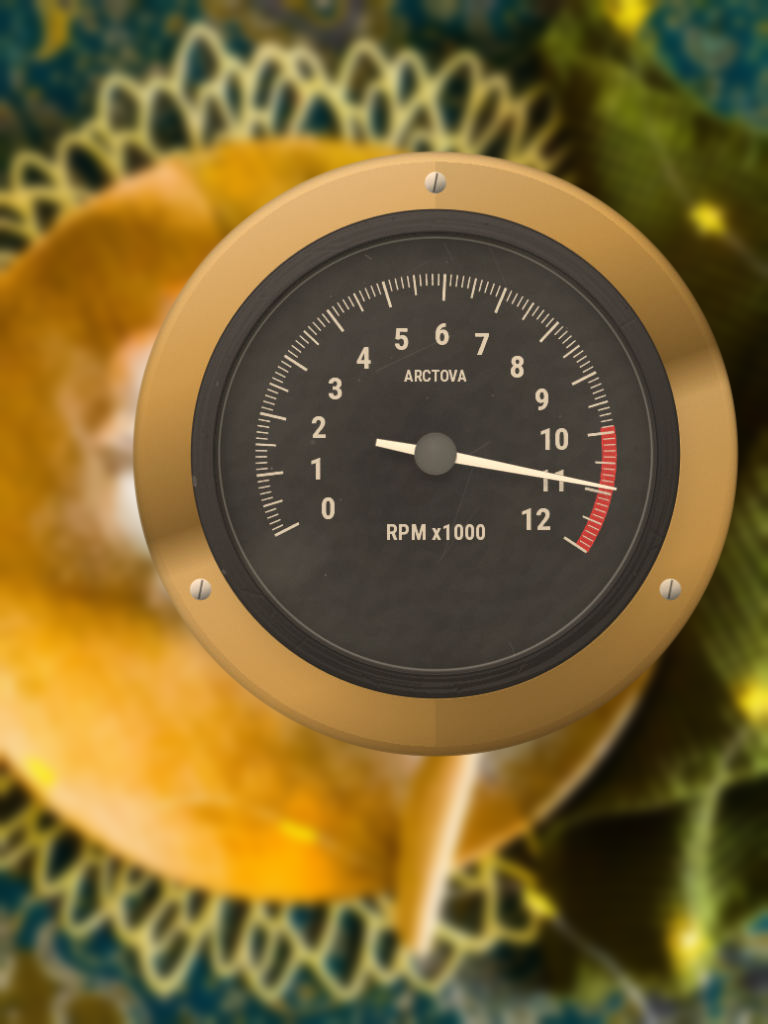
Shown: 10900; rpm
